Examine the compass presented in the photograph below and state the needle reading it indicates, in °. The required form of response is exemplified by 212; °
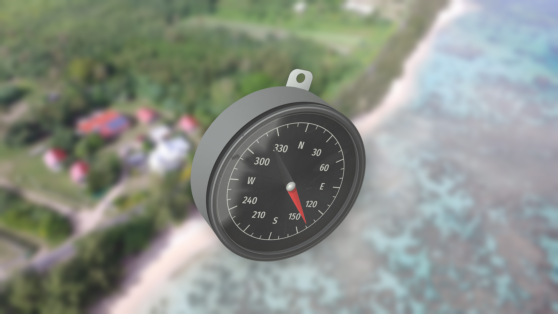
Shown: 140; °
